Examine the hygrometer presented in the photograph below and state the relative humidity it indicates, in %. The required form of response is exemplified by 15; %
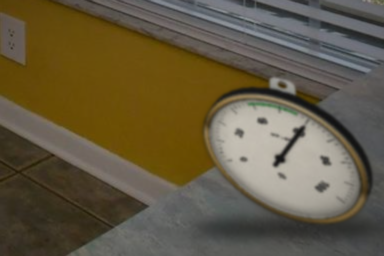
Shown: 60; %
